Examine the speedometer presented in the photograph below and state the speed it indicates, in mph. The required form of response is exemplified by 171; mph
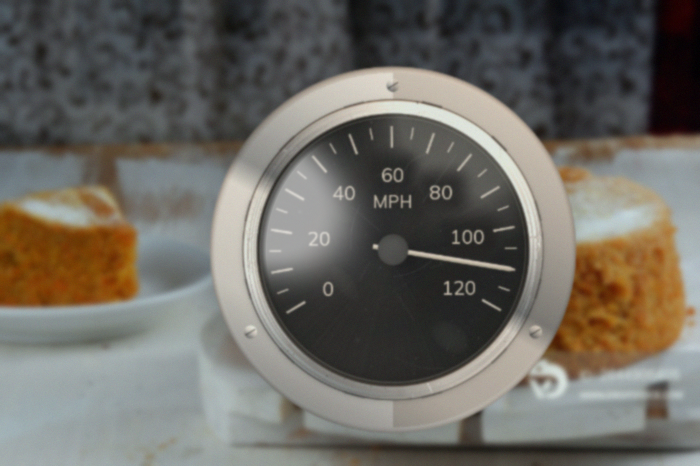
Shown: 110; mph
